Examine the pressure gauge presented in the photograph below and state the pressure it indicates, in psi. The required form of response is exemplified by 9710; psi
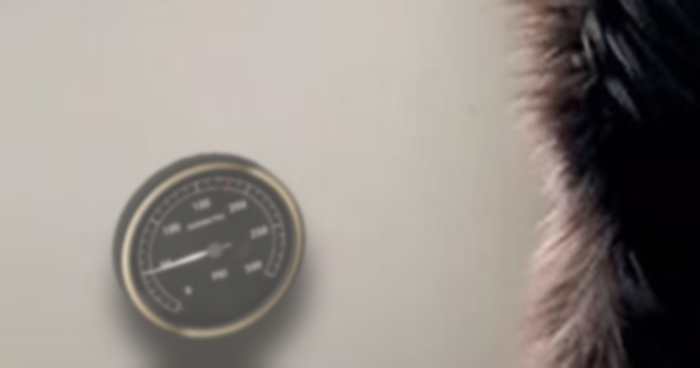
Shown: 50; psi
